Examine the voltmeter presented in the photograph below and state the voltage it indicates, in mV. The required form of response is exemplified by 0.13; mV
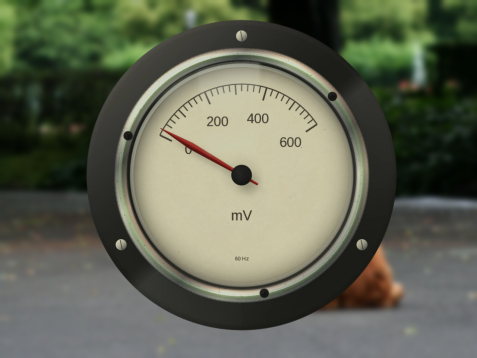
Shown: 20; mV
